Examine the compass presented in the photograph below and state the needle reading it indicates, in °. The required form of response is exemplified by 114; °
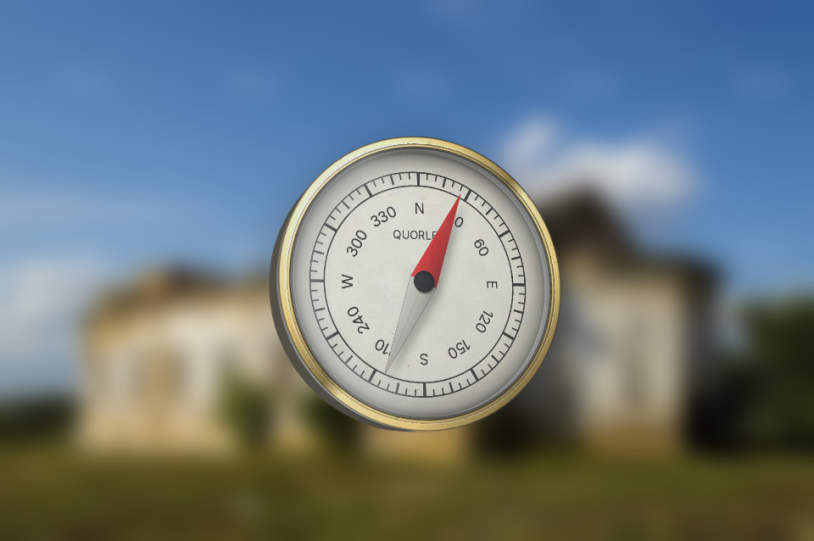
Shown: 25; °
